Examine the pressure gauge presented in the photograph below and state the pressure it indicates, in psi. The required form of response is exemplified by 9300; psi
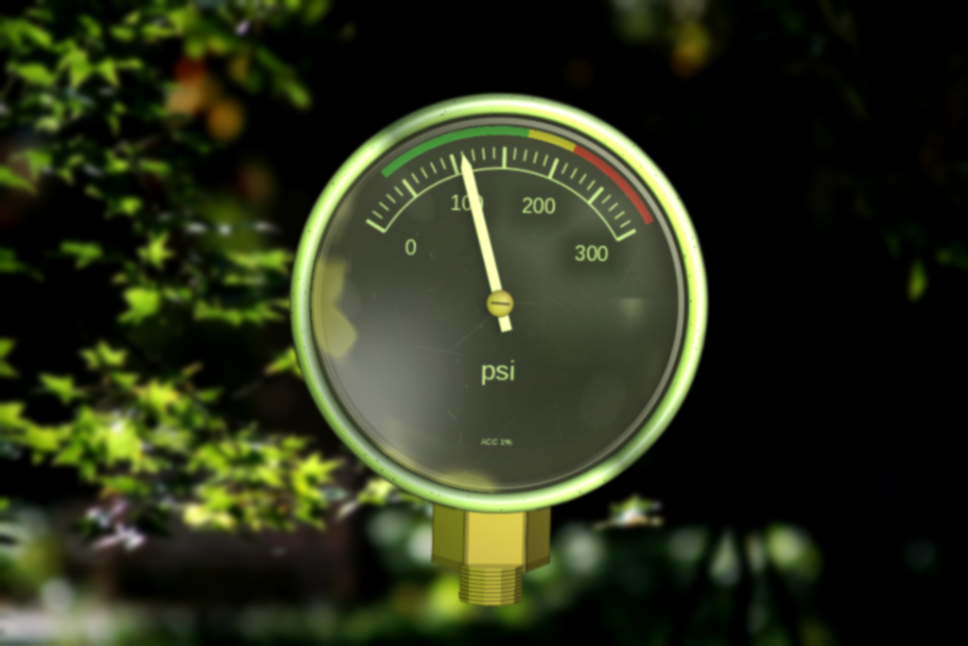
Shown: 110; psi
